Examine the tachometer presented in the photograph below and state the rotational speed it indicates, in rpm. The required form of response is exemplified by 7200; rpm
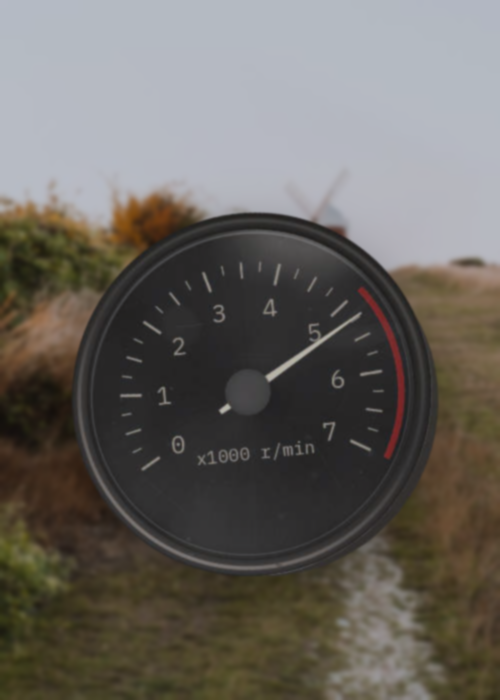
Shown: 5250; rpm
